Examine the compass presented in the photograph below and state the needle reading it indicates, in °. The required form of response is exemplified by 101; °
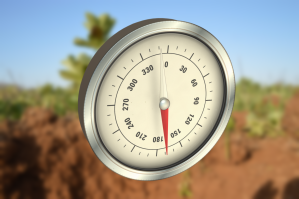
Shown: 170; °
